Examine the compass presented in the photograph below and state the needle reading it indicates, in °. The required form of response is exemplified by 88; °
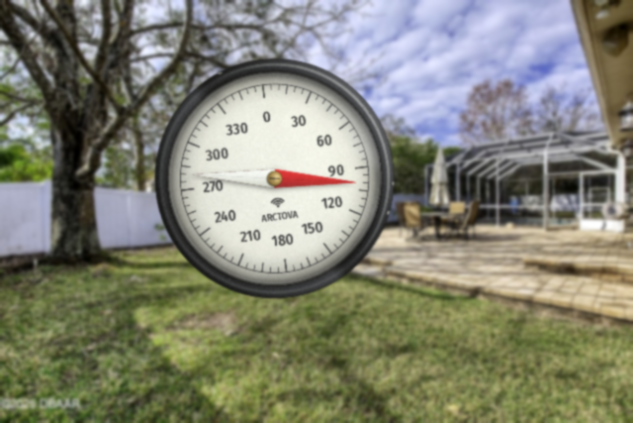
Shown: 100; °
